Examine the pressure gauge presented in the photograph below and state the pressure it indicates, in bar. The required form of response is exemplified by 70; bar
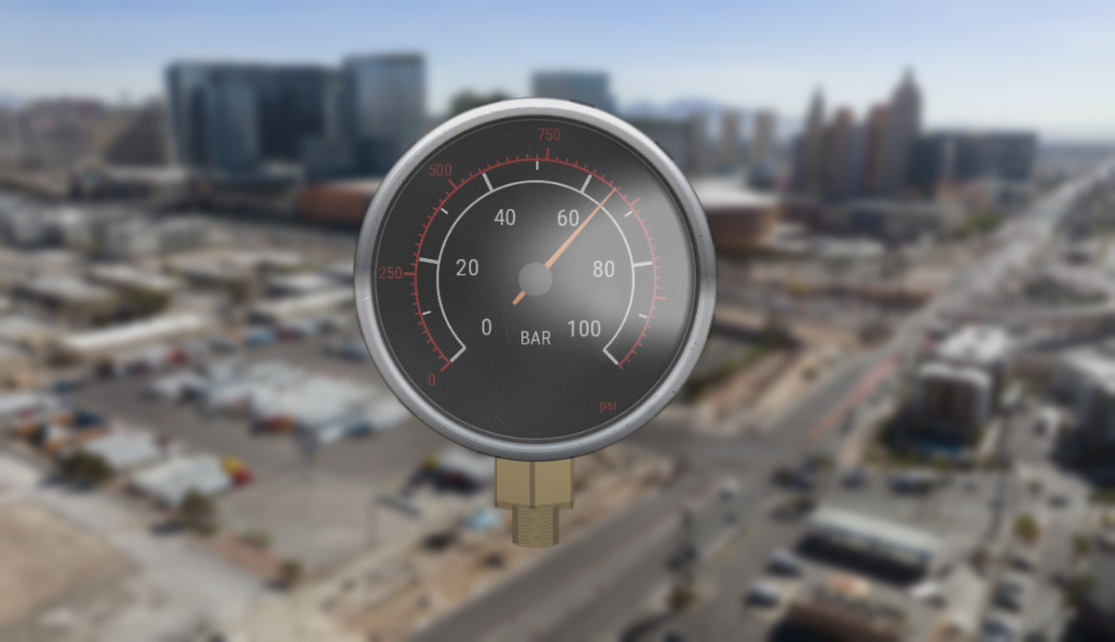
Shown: 65; bar
